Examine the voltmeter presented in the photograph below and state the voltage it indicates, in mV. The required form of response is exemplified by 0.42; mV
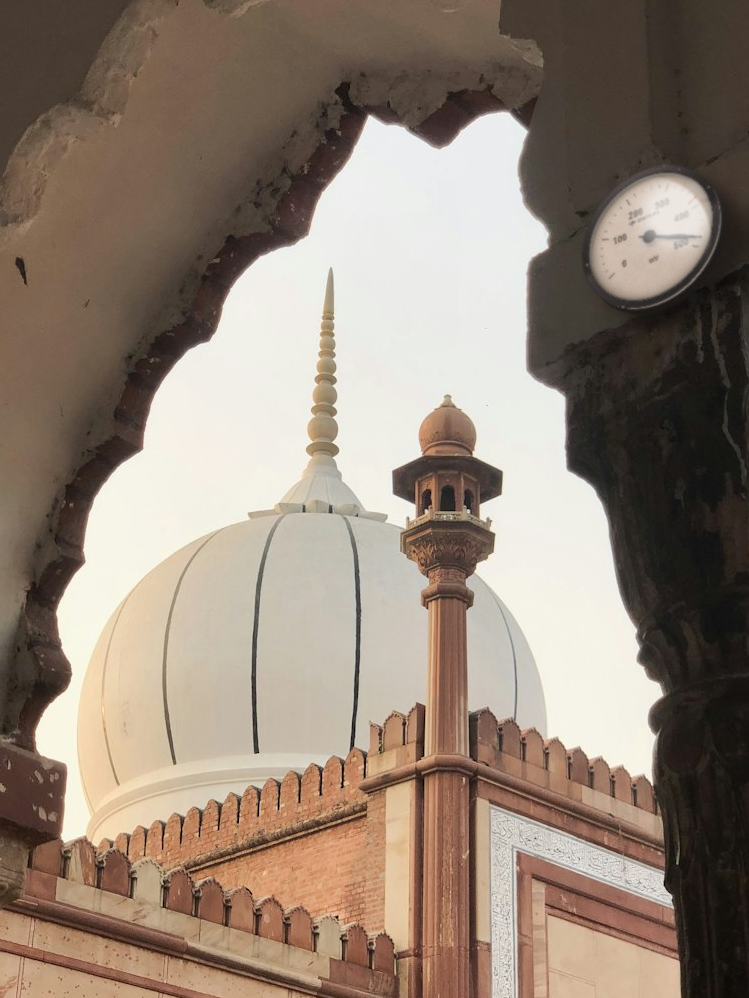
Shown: 480; mV
